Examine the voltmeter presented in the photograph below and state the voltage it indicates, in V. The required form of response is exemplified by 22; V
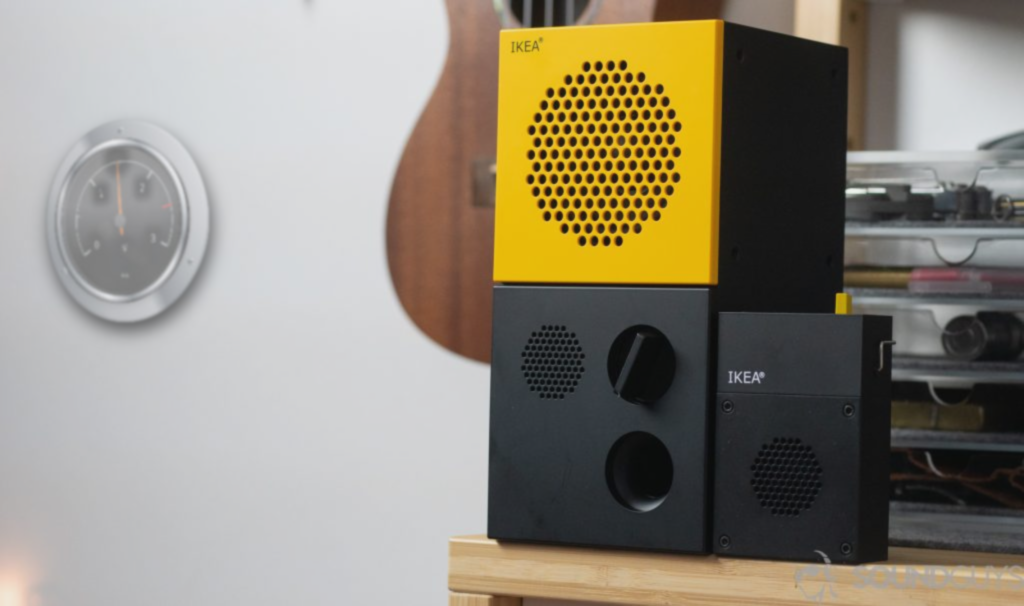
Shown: 1.5; V
